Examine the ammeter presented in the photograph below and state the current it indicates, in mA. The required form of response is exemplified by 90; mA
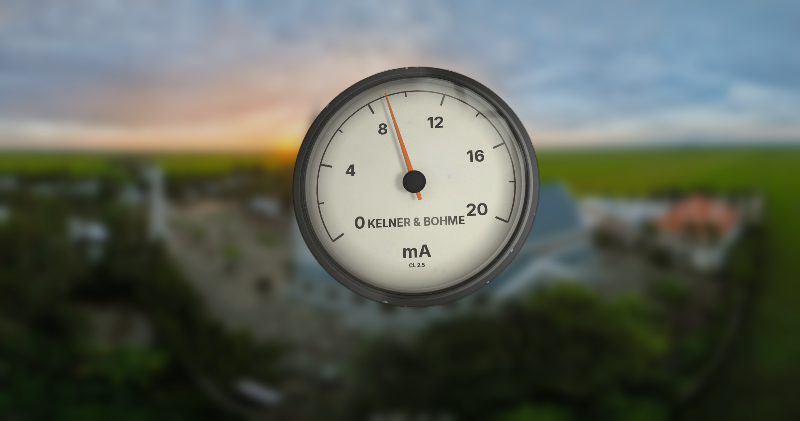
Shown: 9; mA
